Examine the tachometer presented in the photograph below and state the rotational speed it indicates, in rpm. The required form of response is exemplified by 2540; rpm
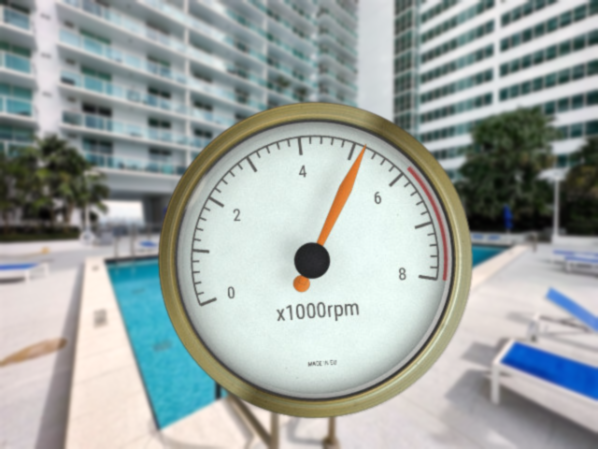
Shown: 5200; rpm
